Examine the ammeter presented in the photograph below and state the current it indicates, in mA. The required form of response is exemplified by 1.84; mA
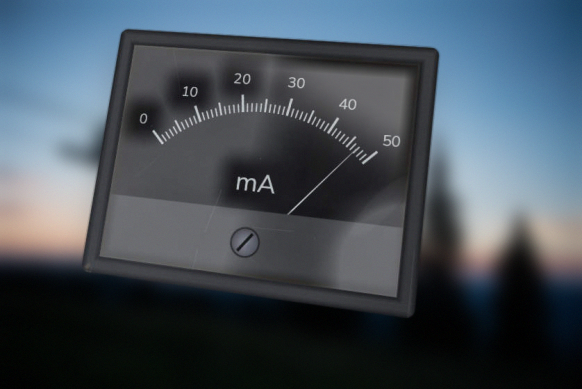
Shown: 47; mA
